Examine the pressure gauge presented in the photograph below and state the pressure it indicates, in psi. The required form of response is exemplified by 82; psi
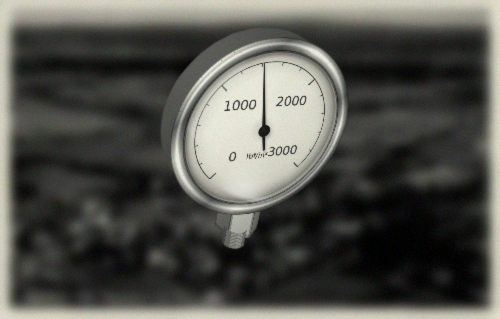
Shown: 1400; psi
